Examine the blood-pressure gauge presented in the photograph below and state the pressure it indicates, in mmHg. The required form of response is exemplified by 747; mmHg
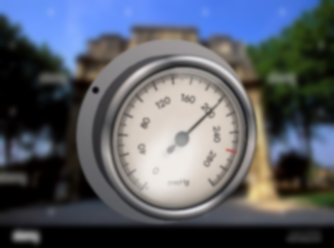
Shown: 200; mmHg
